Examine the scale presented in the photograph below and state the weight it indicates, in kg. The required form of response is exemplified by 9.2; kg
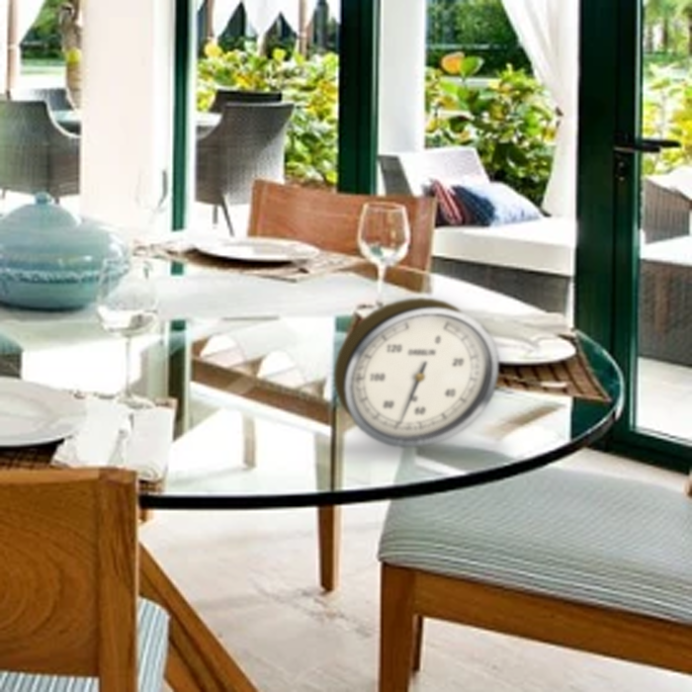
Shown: 70; kg
